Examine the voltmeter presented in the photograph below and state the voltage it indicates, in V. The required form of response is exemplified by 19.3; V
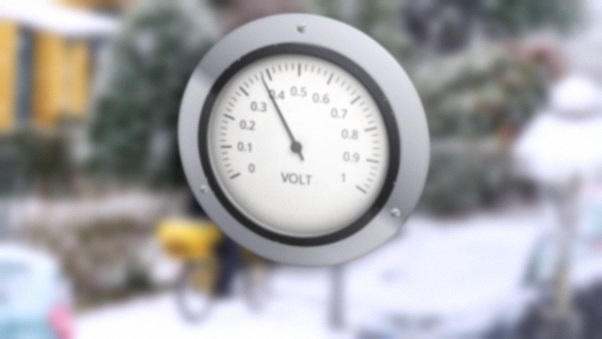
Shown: 0.38; V
